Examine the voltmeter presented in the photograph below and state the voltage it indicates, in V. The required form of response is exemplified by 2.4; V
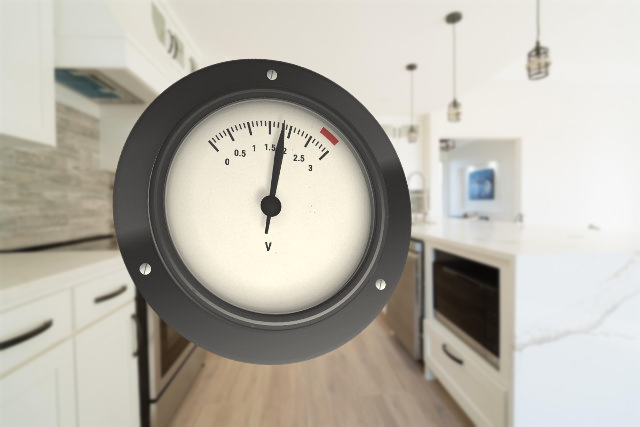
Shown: 1.8; V
